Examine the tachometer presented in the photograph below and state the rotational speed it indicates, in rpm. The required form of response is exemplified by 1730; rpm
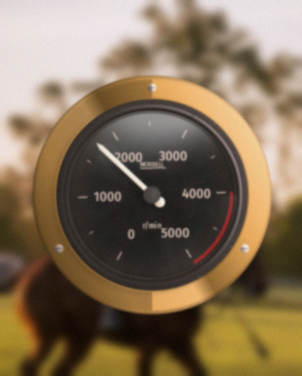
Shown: 1750; rpm
